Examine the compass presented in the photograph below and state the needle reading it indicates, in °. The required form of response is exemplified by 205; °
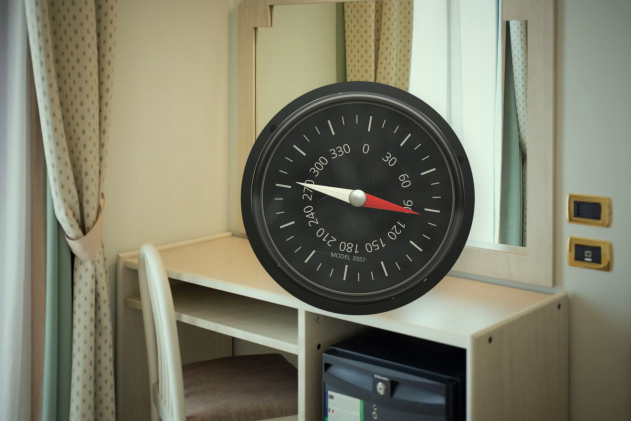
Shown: 95; °
